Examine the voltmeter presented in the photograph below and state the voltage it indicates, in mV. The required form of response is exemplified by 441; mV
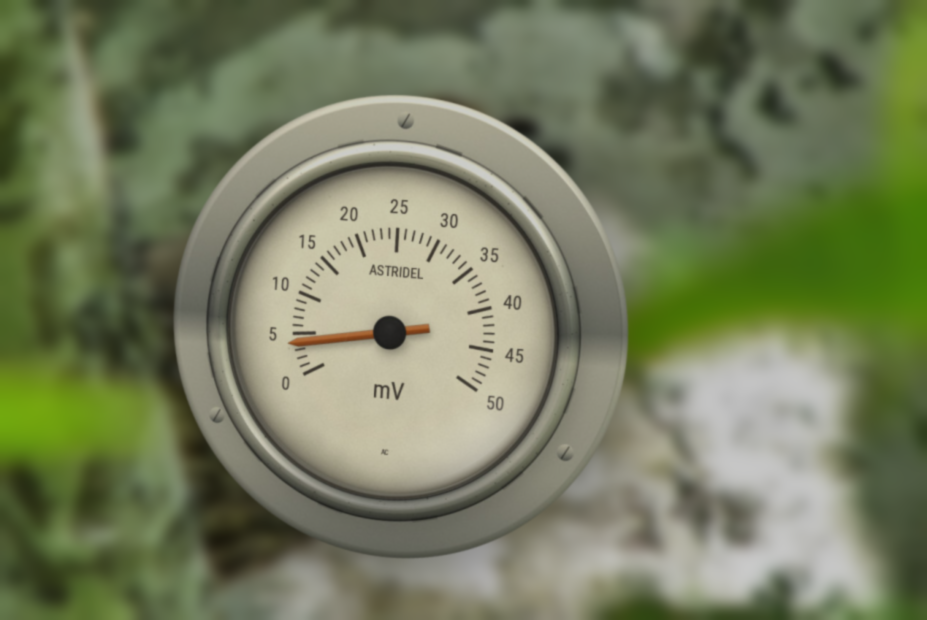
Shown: 4; mV
